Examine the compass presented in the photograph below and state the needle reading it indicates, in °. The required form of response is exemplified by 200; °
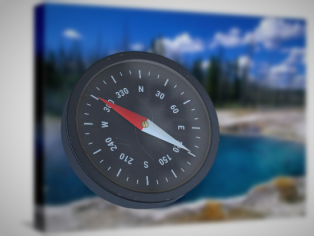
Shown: 300; °
